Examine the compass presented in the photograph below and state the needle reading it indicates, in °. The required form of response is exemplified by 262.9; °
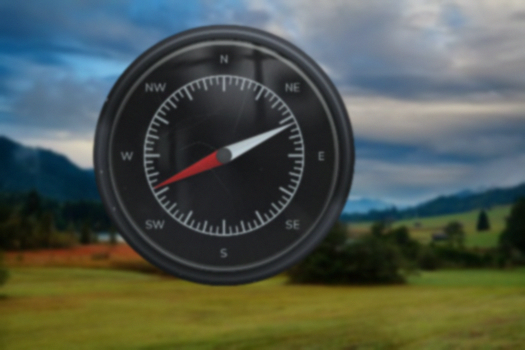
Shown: 245; °
